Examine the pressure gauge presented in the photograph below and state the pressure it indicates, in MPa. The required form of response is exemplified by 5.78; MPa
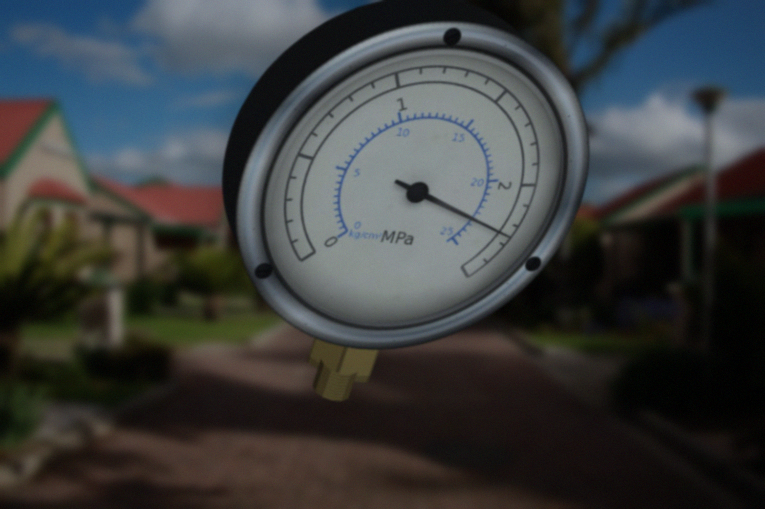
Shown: 2.25; MPa
